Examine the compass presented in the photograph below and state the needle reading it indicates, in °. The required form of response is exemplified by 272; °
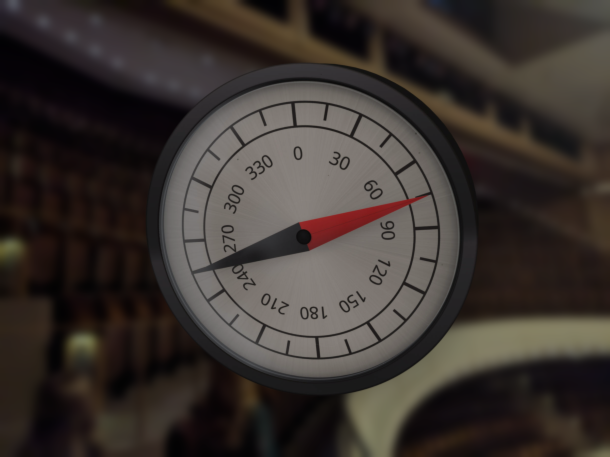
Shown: 75; °
